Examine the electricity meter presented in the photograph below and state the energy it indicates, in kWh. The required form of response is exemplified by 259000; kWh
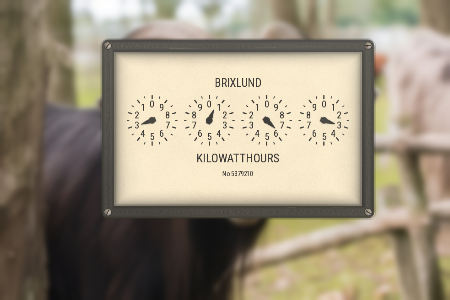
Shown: 3063; kWh
